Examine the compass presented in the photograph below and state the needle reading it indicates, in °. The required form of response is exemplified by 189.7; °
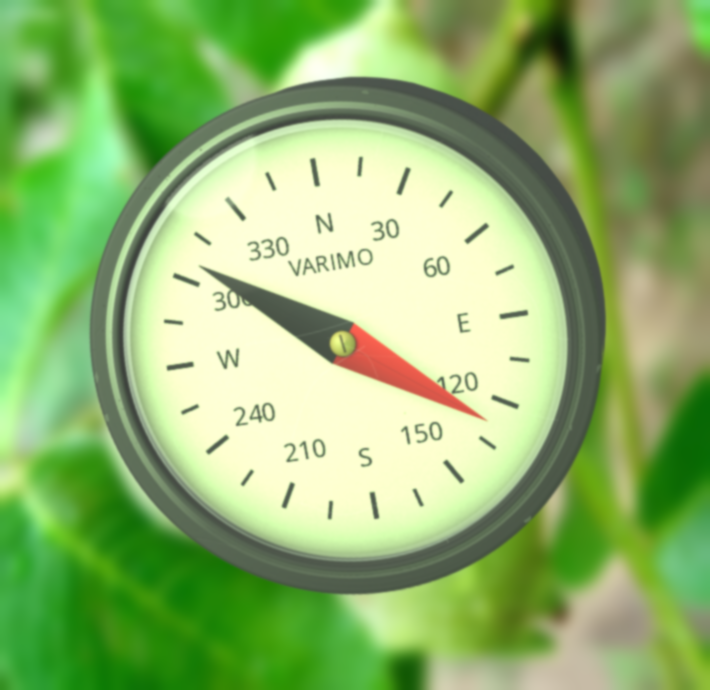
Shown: 127.5; °
